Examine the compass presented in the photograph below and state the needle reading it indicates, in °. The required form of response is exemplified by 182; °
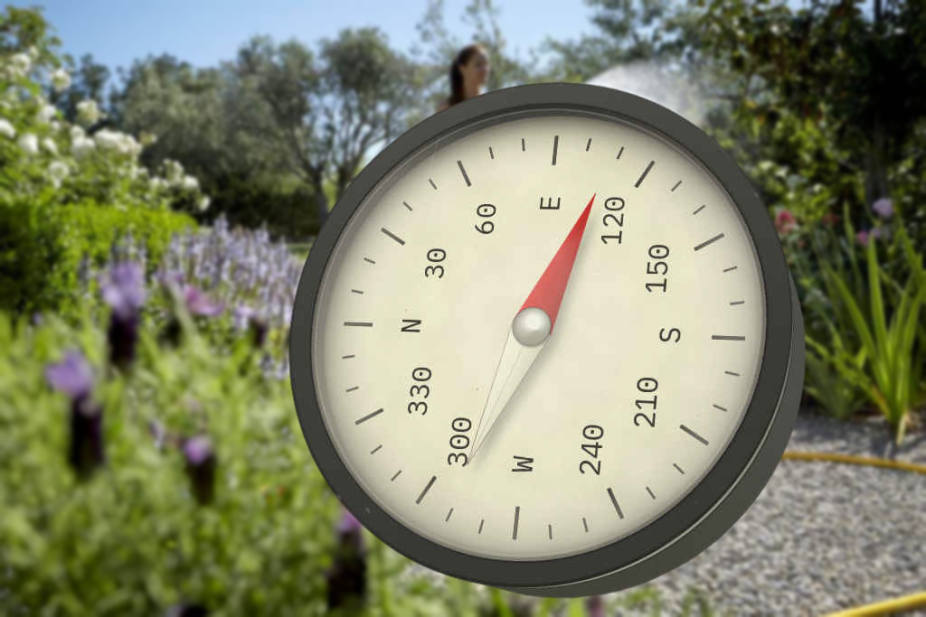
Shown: 110; °
